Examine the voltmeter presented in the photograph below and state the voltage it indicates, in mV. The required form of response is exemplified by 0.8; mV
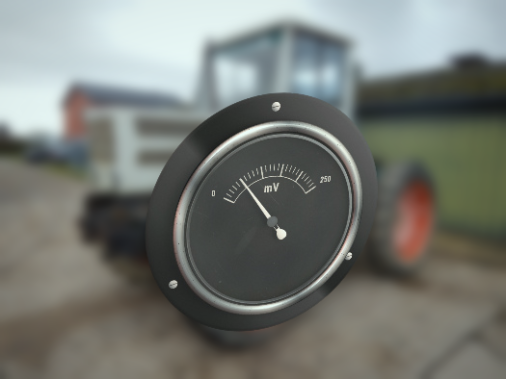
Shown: 50; mV
